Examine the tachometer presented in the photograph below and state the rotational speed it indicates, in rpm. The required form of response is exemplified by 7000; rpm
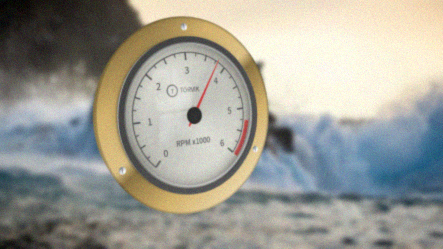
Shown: 3750; rpm
